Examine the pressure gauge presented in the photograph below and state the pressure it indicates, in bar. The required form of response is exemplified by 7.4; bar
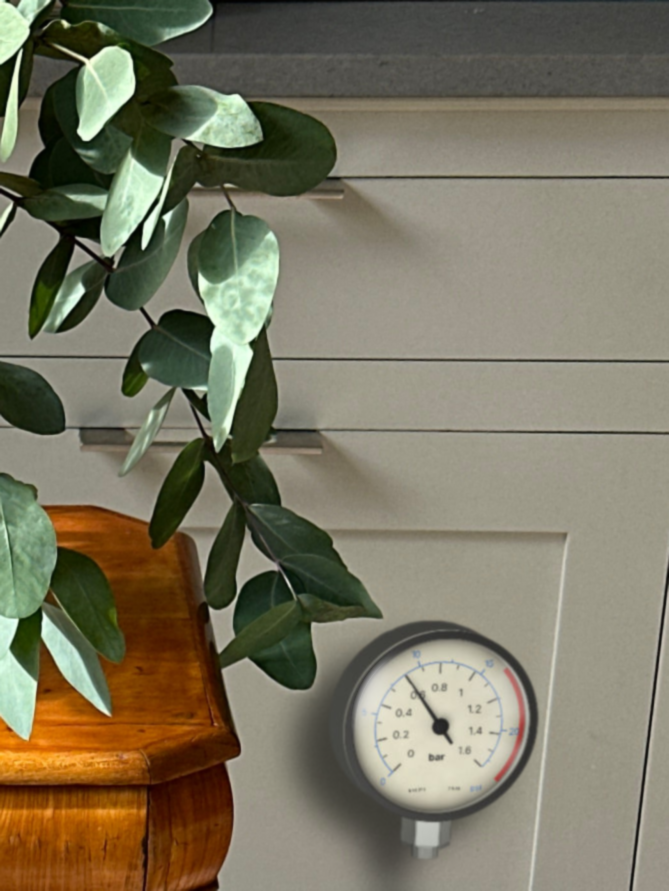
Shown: 0.6; bar
